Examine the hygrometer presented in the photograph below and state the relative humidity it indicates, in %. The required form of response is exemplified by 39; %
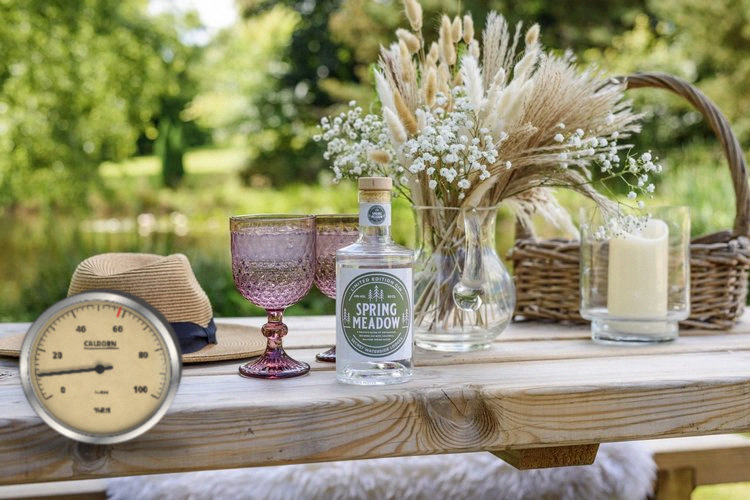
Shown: 10; %
